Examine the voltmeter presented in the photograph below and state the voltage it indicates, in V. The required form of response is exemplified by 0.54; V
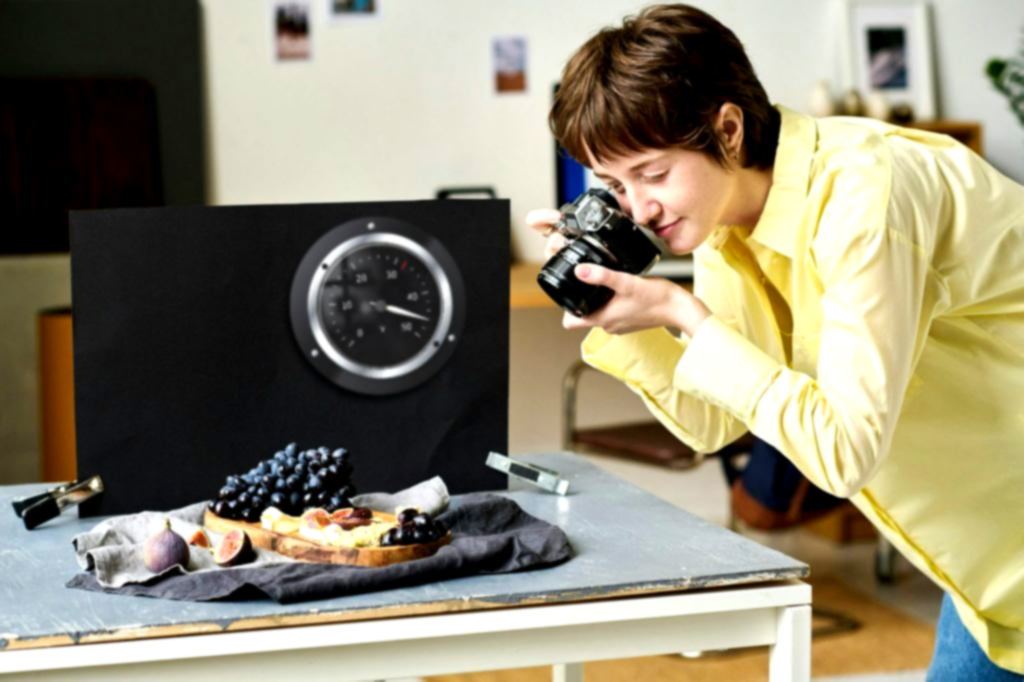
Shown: 46; V
